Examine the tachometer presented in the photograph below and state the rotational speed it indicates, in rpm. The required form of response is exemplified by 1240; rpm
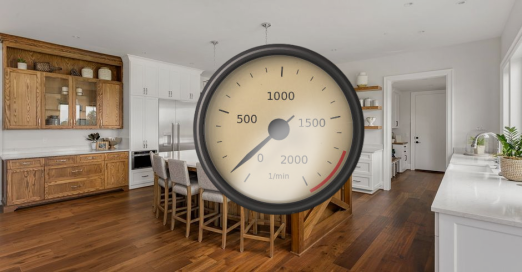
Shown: 100; rpm
